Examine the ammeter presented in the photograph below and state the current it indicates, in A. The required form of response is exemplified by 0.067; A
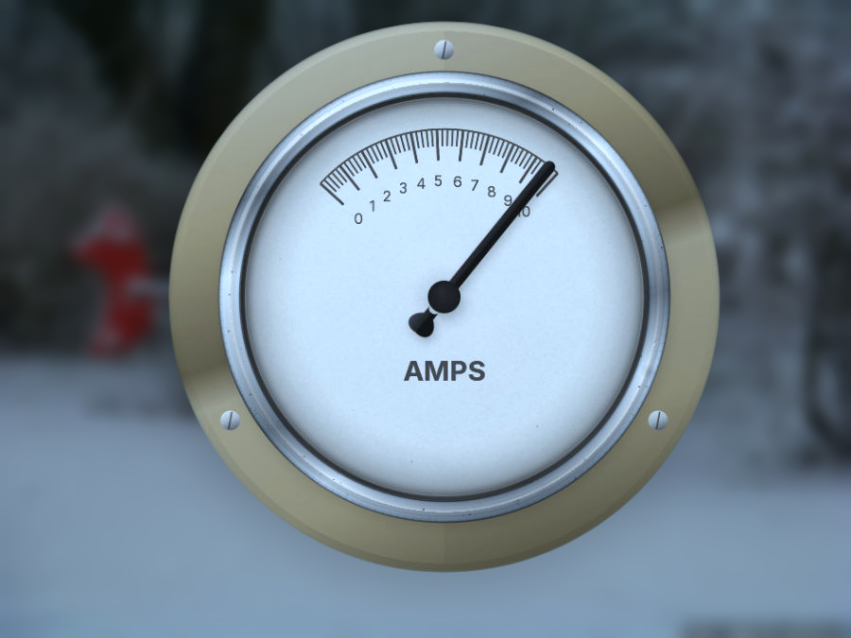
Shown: 9.6; A
